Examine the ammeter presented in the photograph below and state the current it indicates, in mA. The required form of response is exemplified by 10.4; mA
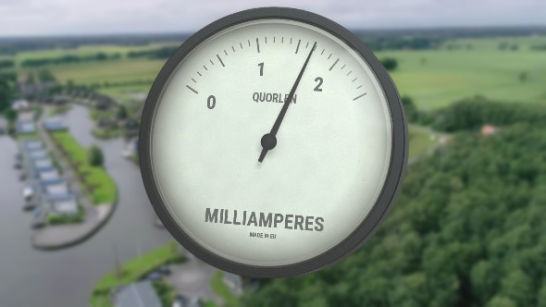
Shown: 1.7; mA
